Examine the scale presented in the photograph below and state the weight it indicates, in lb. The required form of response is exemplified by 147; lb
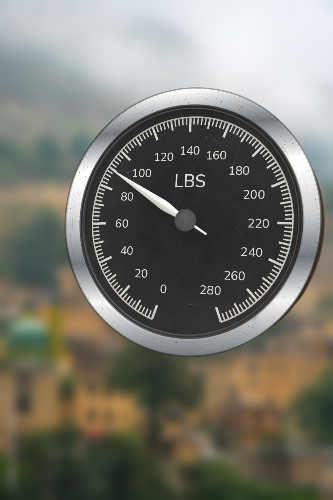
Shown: 90; lb
